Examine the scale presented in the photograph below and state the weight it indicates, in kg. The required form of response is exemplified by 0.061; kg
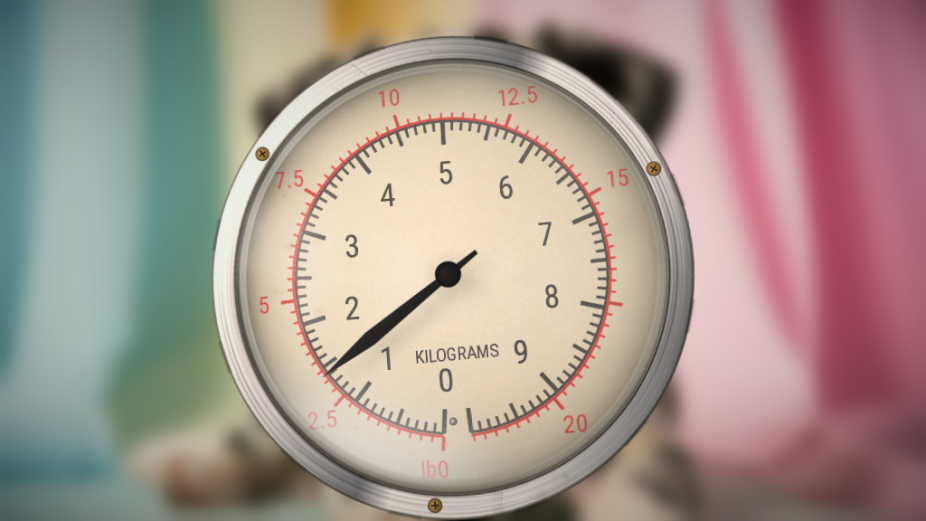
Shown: 1.4; kg
